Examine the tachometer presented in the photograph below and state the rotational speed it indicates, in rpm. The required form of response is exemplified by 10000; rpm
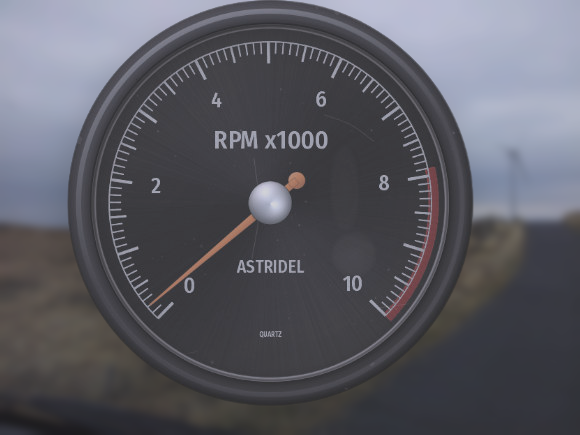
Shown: 200; rpm
